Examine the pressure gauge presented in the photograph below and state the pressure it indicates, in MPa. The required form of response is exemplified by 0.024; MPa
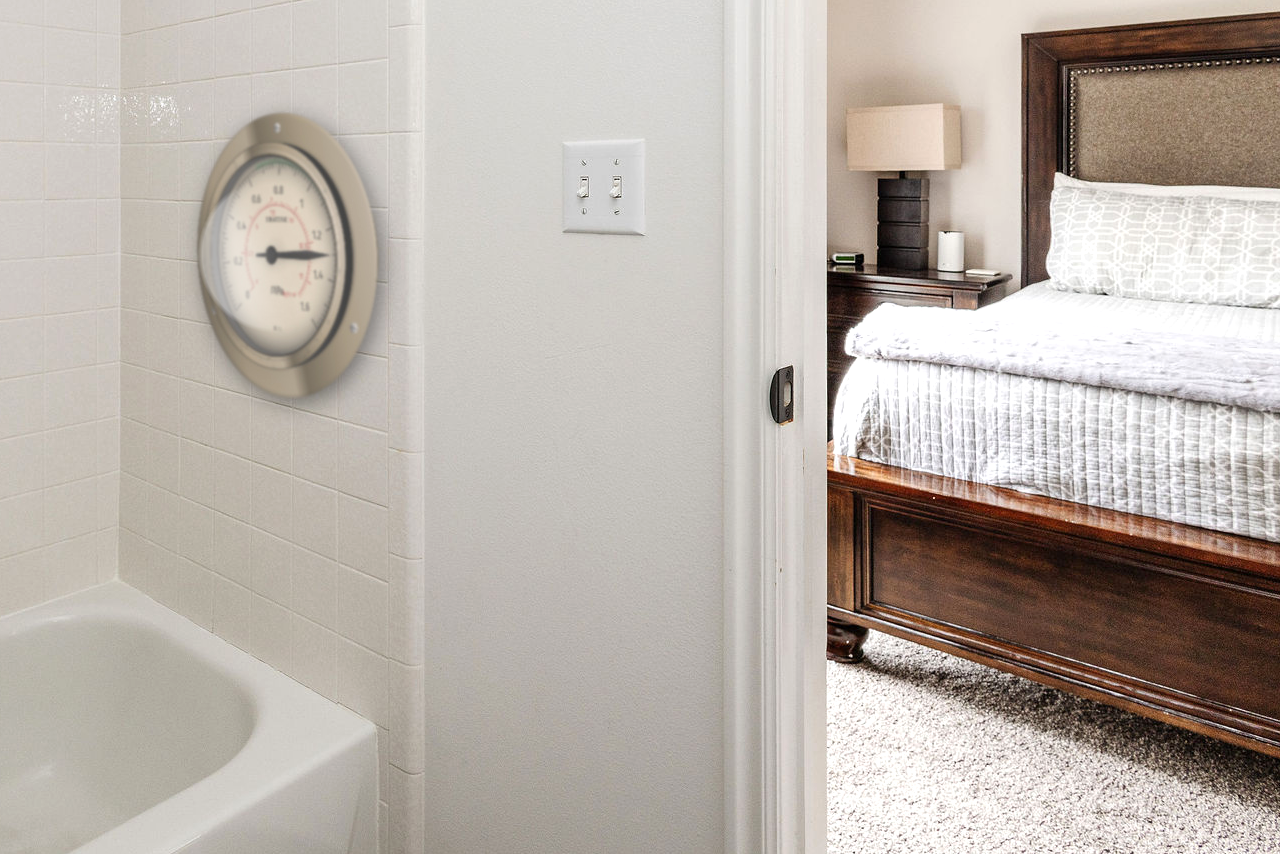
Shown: 1.3; MPa
